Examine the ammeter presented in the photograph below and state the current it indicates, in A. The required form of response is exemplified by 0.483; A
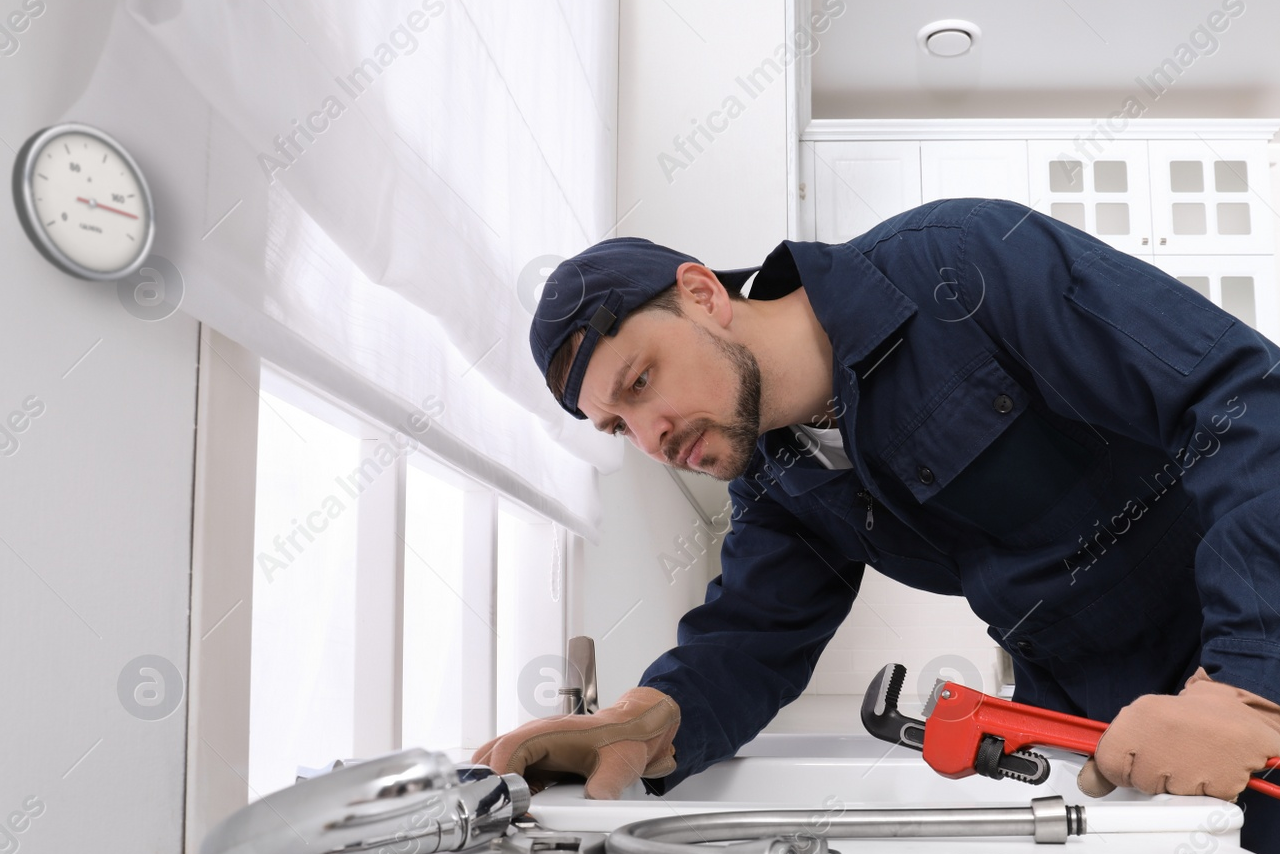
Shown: 180; A
